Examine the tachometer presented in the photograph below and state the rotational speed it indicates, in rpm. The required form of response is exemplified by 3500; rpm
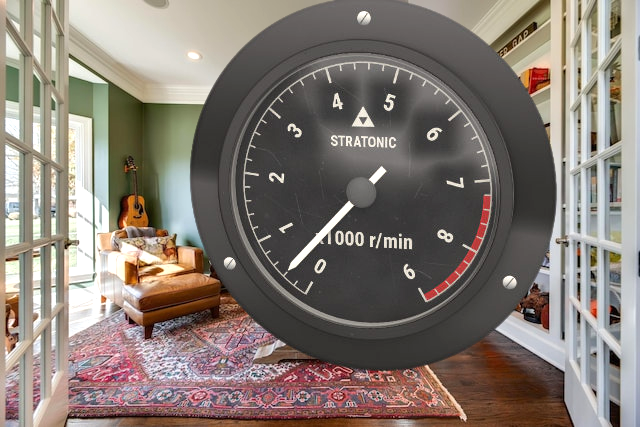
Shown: 400; rpm
